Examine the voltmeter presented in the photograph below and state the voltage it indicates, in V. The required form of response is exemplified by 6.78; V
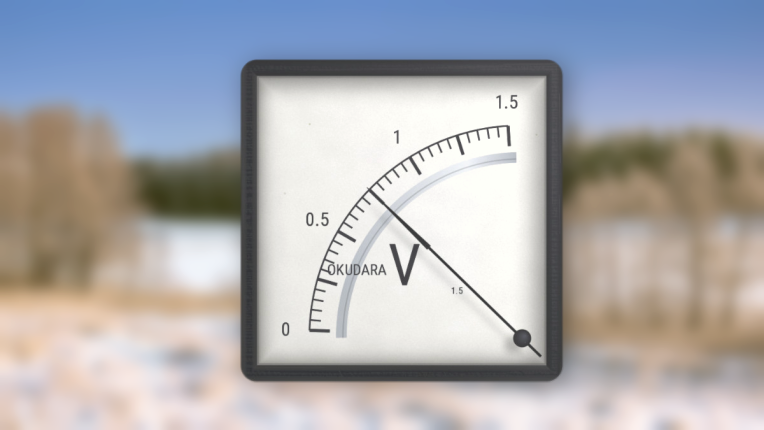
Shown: 0.75; V
